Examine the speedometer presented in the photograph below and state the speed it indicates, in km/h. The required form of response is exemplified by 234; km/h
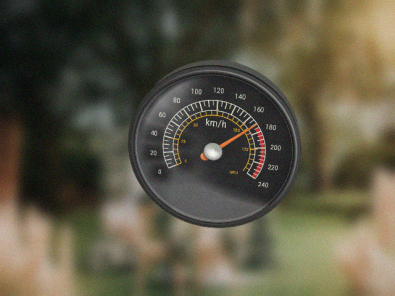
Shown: 170; km/h
